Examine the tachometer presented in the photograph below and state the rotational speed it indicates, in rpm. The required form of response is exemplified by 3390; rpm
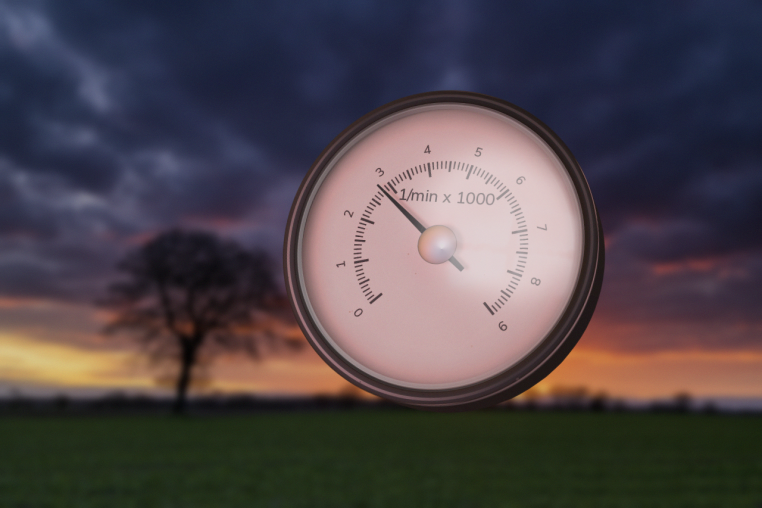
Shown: 2800; rpm
